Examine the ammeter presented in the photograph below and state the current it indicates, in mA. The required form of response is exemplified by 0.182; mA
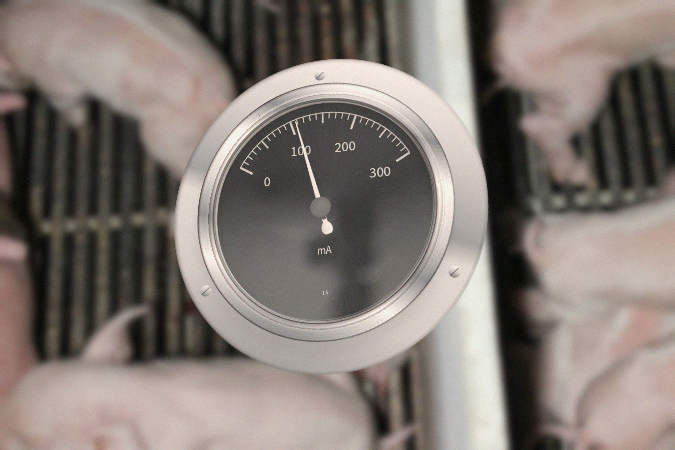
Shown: 110; mA
